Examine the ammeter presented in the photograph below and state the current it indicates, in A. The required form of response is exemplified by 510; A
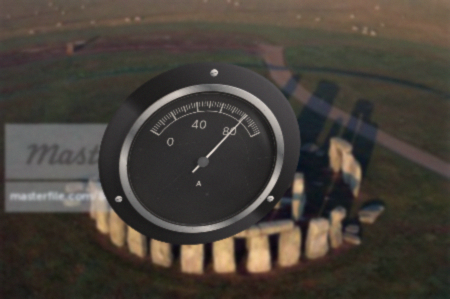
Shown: 80; A
